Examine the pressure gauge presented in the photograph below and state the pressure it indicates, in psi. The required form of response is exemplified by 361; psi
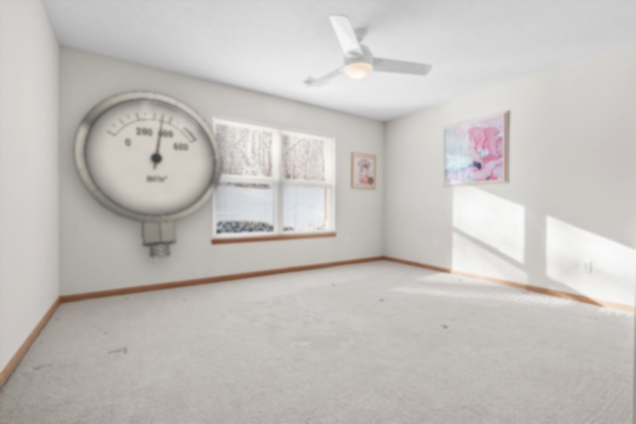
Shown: 350; psi
